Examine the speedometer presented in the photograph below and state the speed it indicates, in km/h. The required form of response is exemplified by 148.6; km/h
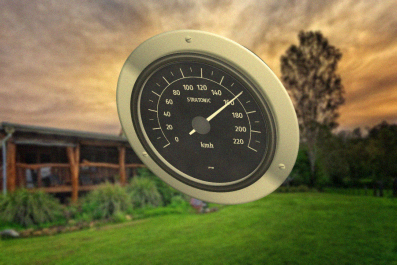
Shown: 160; km/h
